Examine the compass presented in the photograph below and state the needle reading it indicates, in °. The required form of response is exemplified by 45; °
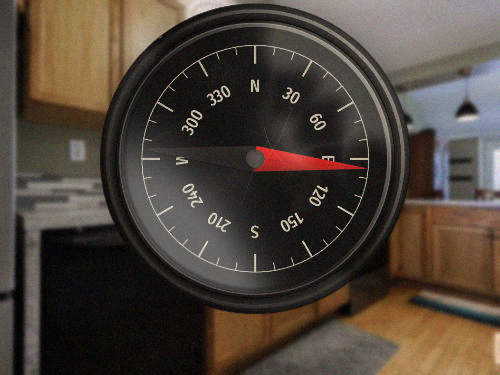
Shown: 95; °
